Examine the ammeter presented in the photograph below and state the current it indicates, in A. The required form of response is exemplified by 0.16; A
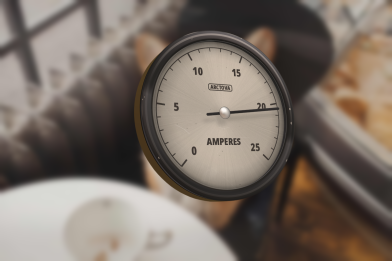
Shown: 20.5; A
